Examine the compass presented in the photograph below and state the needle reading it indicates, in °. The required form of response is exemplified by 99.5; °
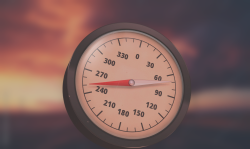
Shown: 250; °
